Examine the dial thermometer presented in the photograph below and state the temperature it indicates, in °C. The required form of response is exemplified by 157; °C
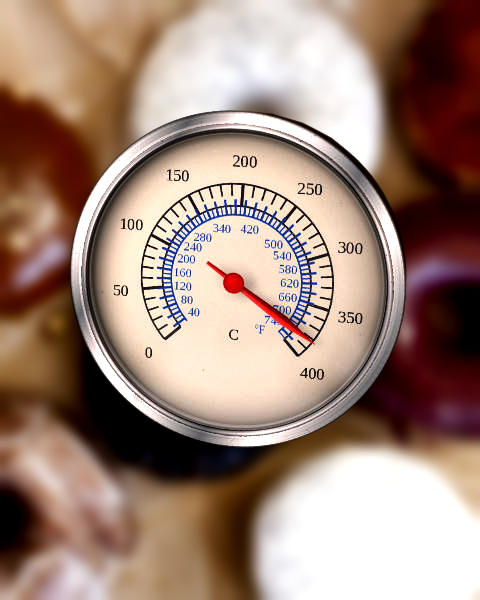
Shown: 380; °C
